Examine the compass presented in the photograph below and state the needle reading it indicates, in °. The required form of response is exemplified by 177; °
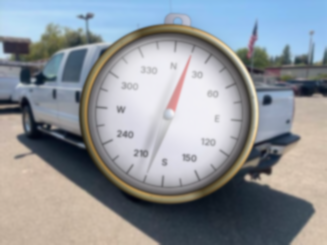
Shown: 15; °
